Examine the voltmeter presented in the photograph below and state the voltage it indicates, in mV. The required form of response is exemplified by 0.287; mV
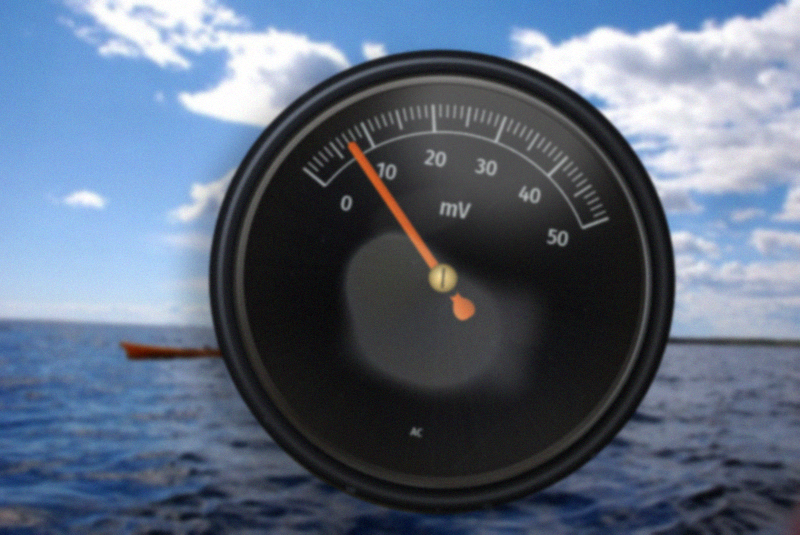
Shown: 7; mV
